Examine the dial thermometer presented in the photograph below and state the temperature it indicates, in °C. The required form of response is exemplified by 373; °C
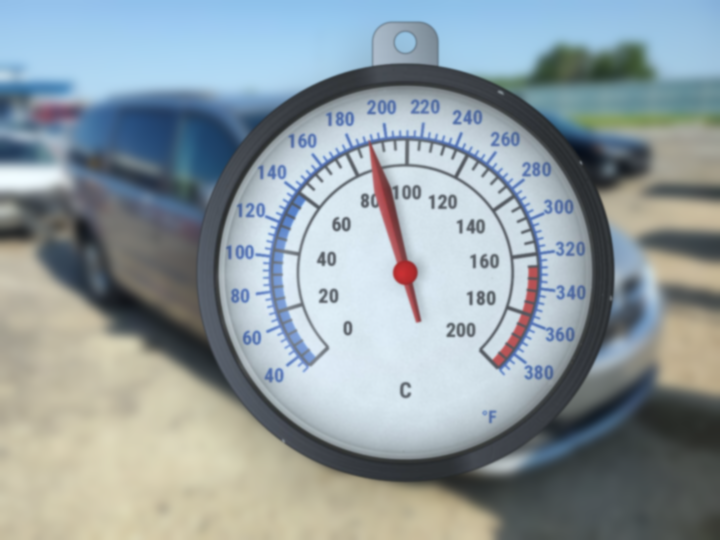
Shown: 88; °C
